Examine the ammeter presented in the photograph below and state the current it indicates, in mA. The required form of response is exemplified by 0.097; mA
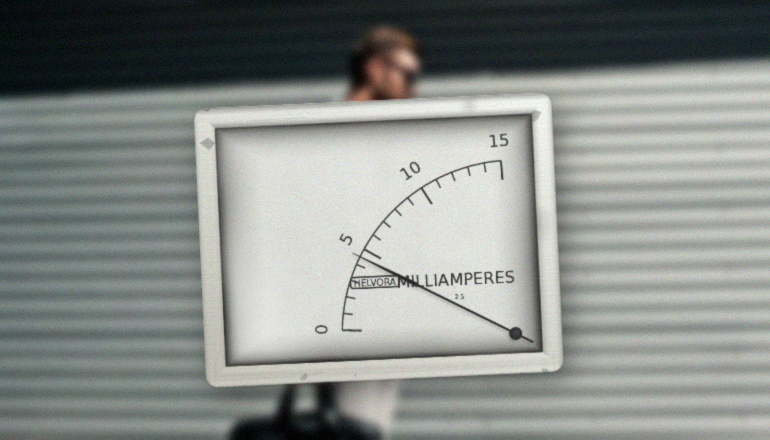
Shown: 4.5; mA
